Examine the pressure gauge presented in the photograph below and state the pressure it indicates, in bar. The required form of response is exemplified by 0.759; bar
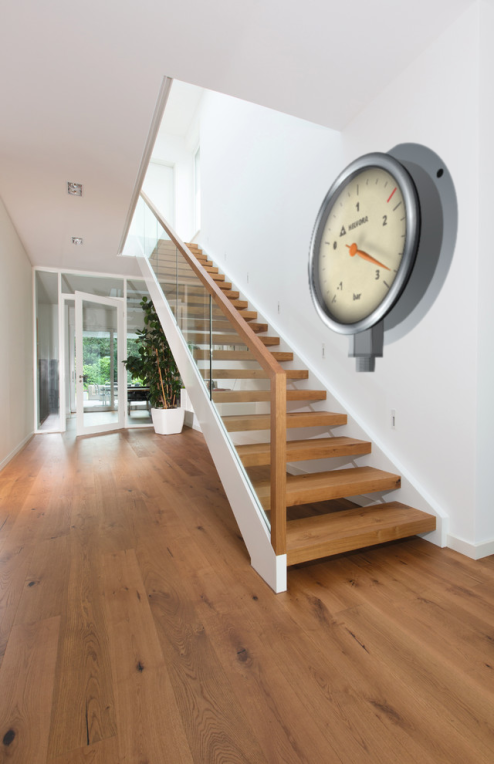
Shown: 2.8; bar
